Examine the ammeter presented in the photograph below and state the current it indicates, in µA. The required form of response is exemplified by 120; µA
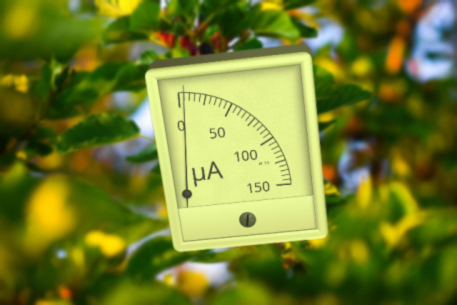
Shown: 5; µA
